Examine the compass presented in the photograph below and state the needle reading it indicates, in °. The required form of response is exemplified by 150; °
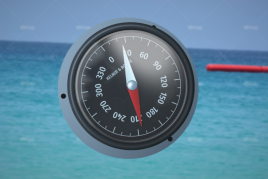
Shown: 205; °
